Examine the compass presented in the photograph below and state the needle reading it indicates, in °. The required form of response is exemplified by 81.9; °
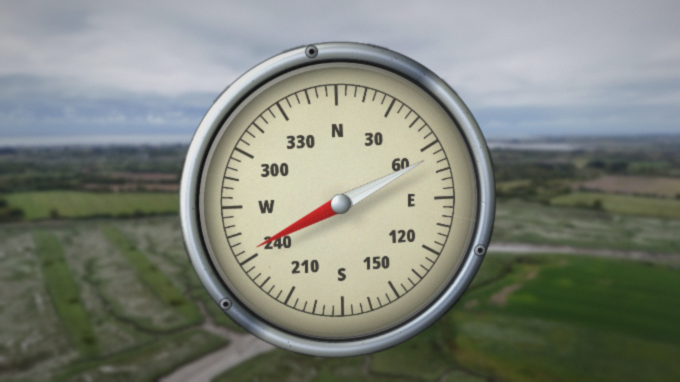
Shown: 245; °
